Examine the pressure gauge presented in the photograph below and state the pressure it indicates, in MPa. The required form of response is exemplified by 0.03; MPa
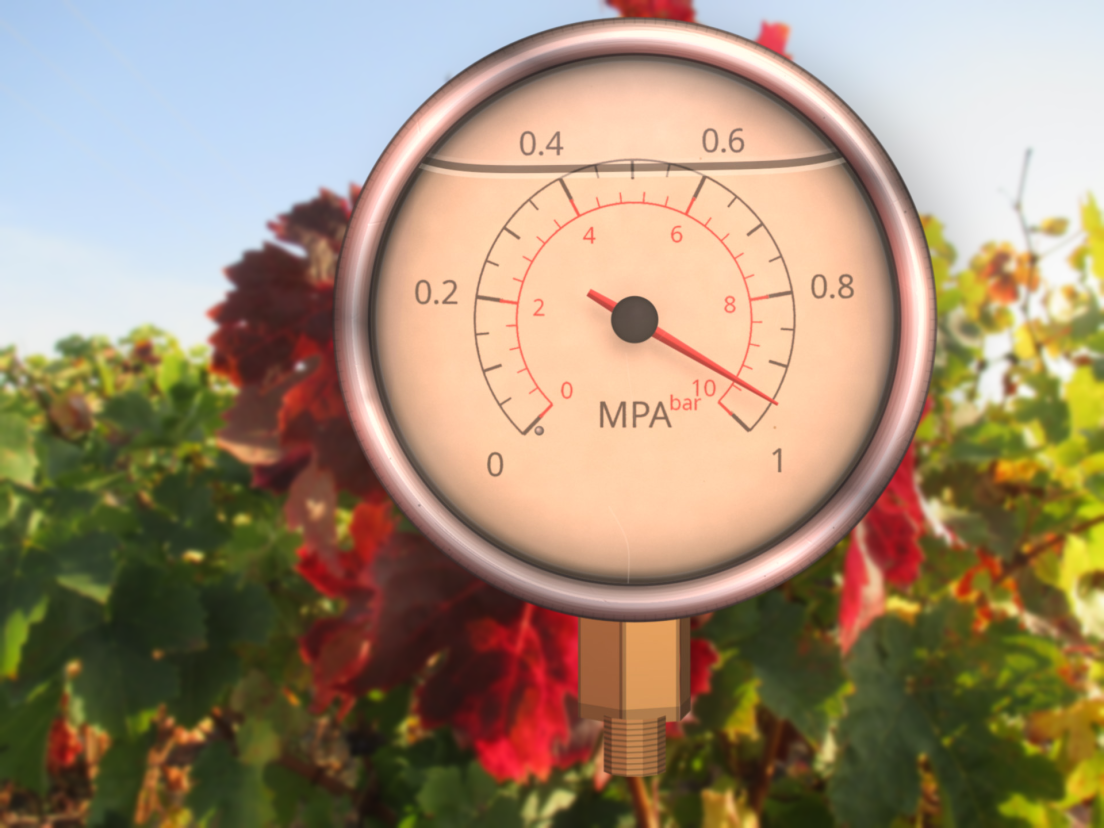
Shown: 0.95; MPa
